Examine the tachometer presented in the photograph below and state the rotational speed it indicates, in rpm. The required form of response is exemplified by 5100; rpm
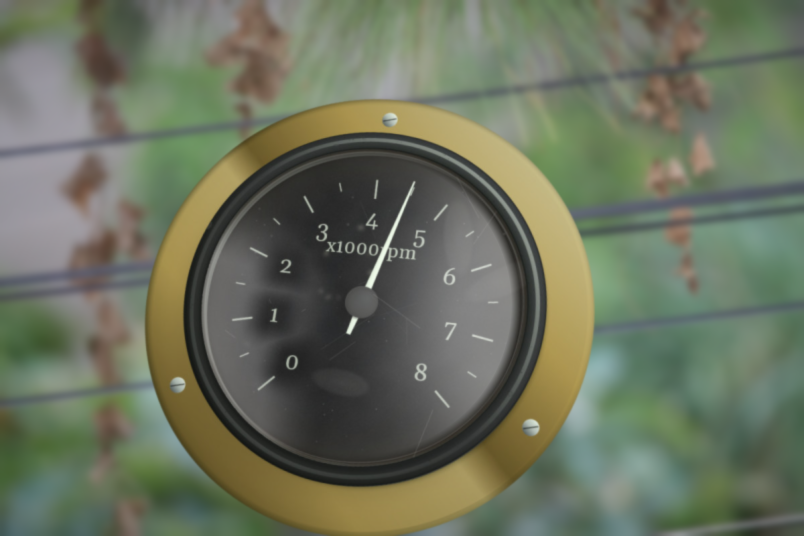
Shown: 4500; rpm
